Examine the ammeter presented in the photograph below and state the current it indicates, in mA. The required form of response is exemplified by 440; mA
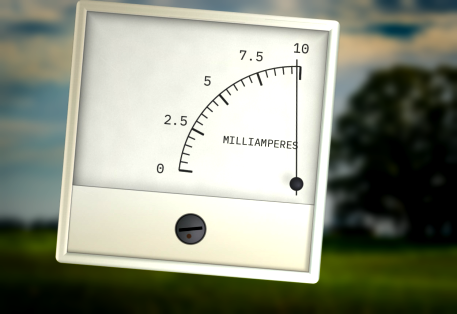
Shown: 9.75; mA
